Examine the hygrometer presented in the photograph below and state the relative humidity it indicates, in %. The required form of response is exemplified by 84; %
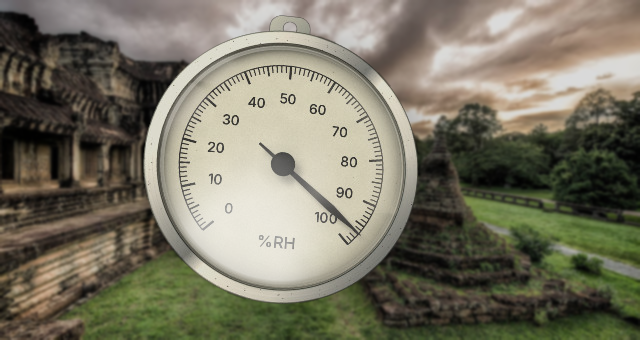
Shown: 97; %
